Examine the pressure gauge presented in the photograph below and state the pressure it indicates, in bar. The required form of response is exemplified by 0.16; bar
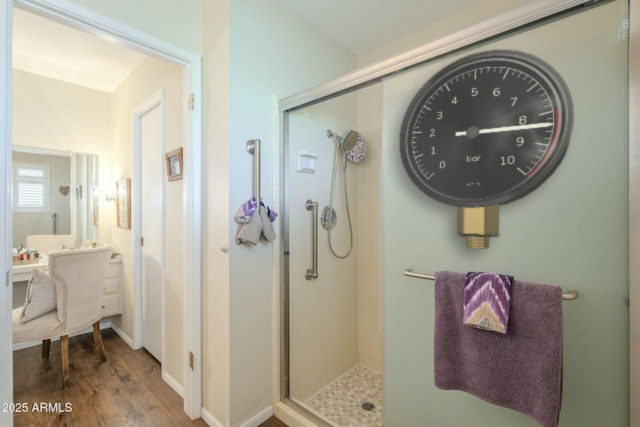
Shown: 8.4; bar
